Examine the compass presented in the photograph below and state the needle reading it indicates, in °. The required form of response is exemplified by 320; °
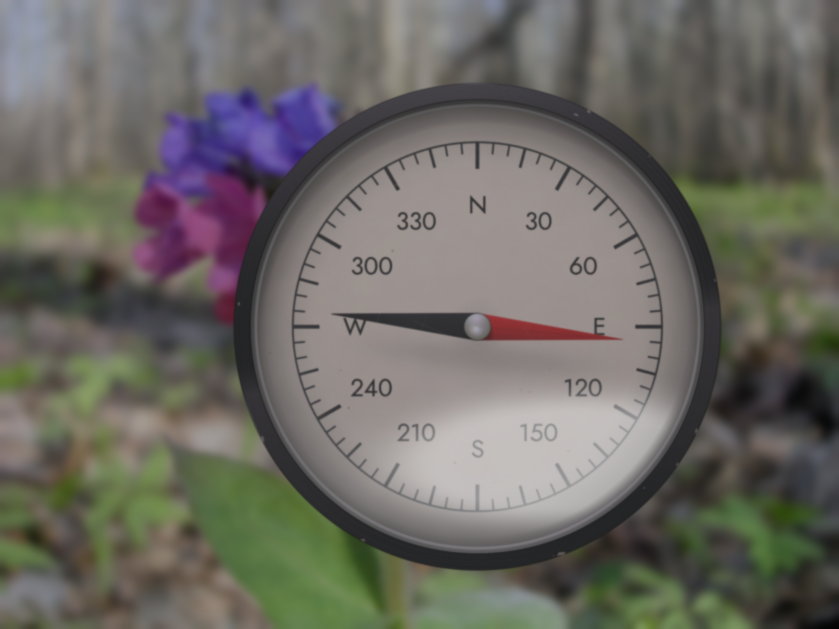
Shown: 95; °
